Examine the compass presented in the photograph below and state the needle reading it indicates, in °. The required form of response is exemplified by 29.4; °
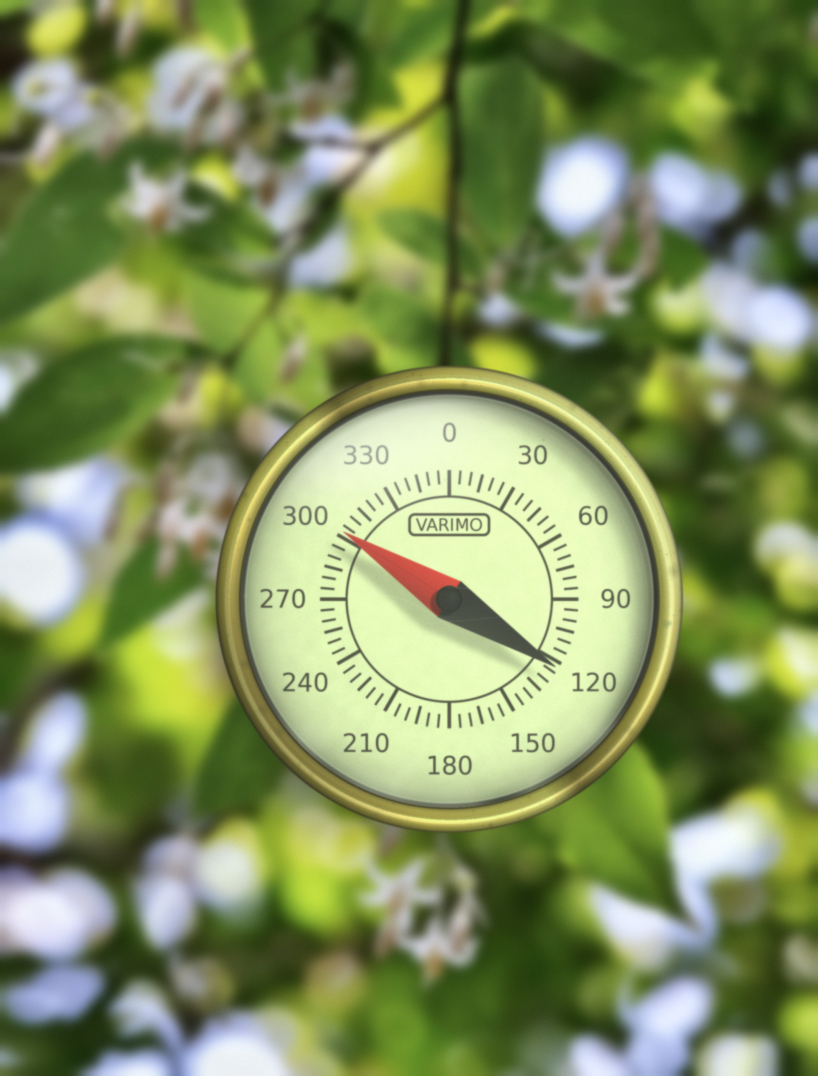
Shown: 302.5; °
